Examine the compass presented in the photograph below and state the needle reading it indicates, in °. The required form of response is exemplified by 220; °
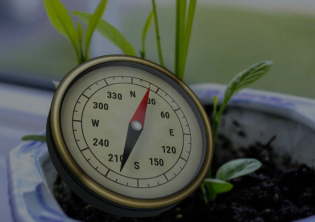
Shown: 20; °
